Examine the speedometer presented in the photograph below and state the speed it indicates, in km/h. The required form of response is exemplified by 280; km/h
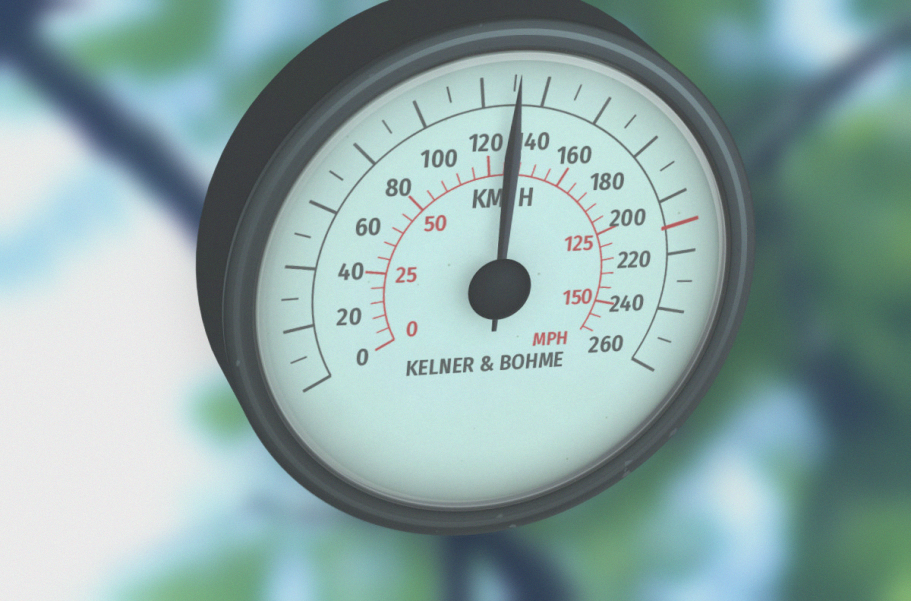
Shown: 130; km/h
